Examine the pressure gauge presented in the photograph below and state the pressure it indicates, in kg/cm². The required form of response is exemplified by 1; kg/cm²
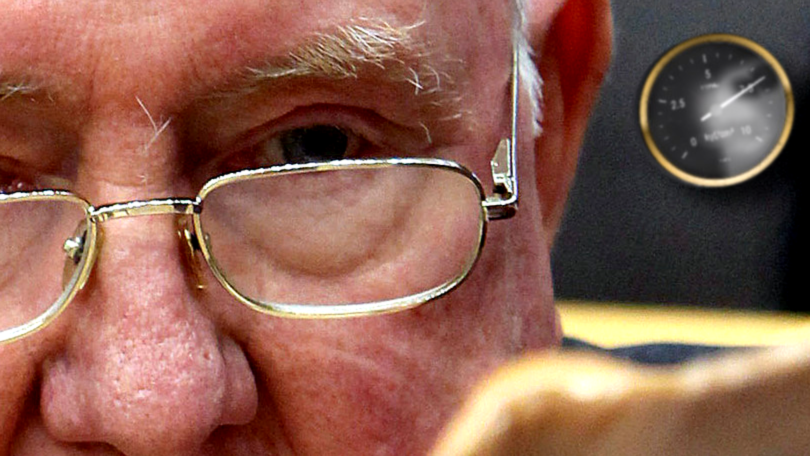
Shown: 7.5; kg/cm²
